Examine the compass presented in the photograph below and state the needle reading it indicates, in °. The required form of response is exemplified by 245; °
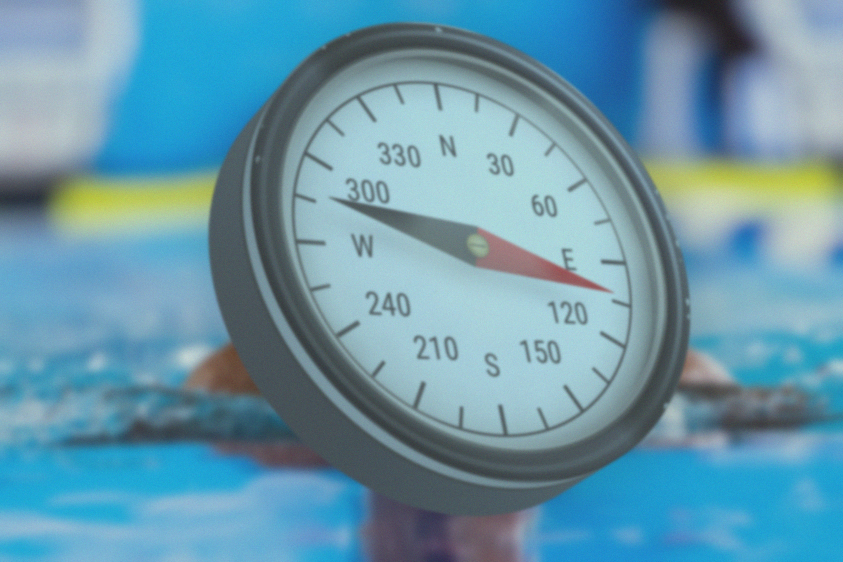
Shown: 105; °
